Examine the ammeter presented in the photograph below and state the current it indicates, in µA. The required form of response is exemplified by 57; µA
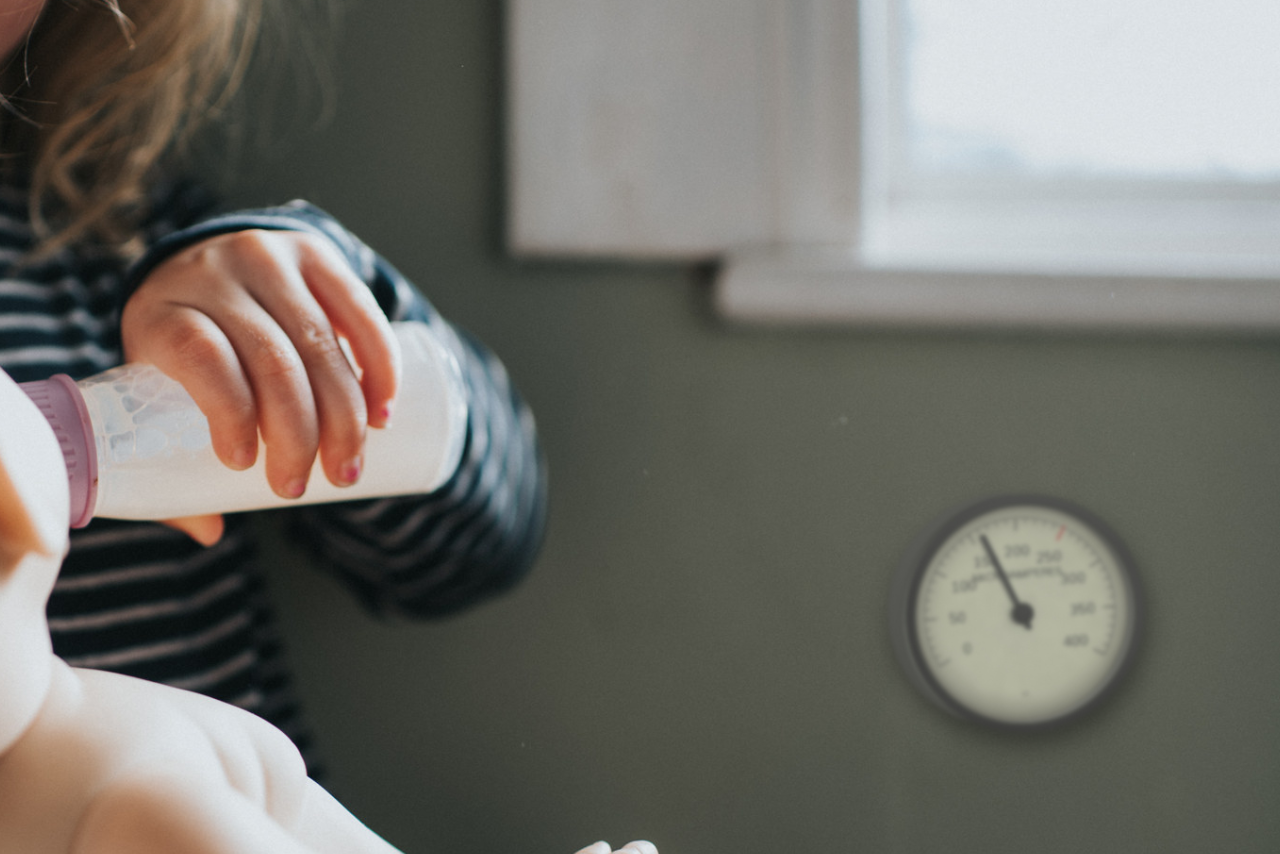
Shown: 160; µA
